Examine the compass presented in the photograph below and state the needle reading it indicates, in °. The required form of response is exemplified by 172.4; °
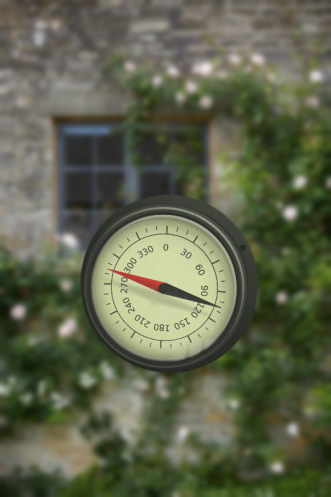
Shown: 285; °
